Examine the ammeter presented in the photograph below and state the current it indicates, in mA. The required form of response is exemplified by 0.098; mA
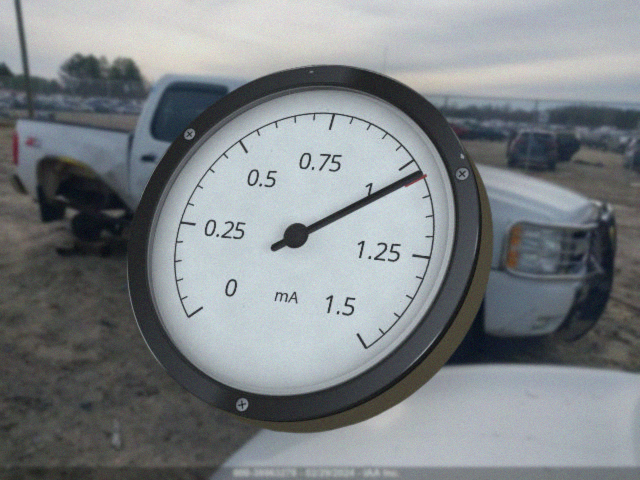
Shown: 1.05; mA
